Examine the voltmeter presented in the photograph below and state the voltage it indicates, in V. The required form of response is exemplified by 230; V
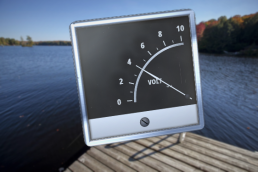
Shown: 4; V
